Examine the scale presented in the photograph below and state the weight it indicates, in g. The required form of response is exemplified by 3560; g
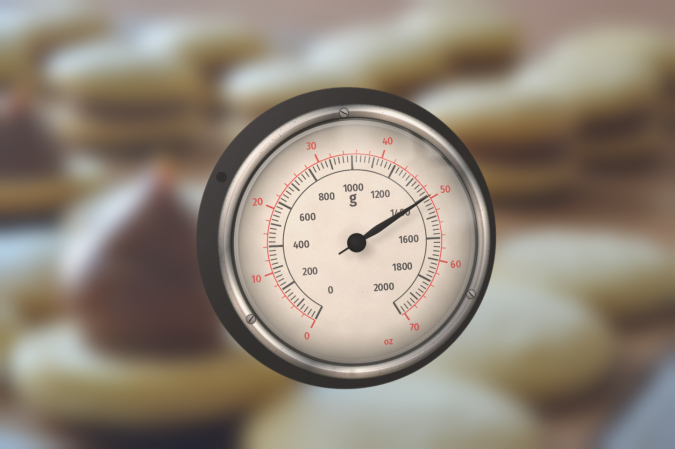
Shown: 1400; g
